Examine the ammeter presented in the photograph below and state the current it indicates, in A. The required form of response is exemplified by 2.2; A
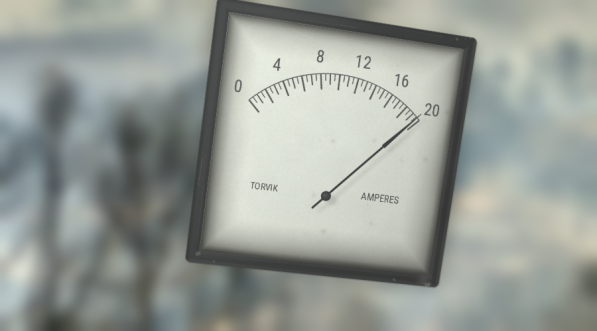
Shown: 19.5; A
